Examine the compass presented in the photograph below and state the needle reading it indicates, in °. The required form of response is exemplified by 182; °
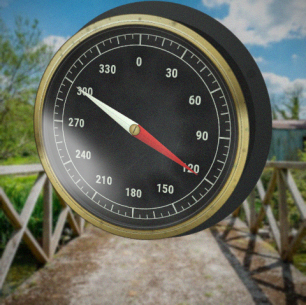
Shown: 120; °
